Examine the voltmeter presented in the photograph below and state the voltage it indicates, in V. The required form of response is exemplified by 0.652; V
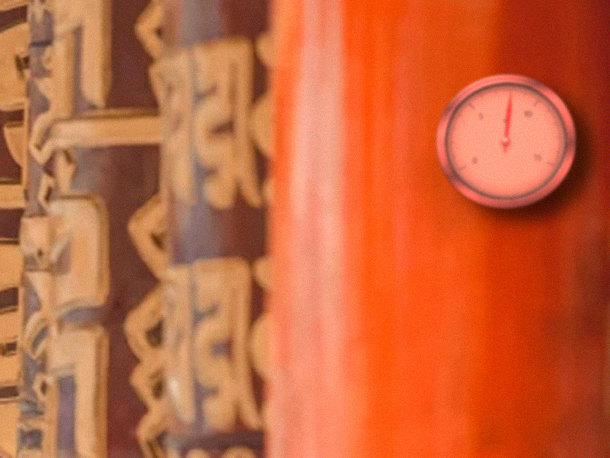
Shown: 8; V
